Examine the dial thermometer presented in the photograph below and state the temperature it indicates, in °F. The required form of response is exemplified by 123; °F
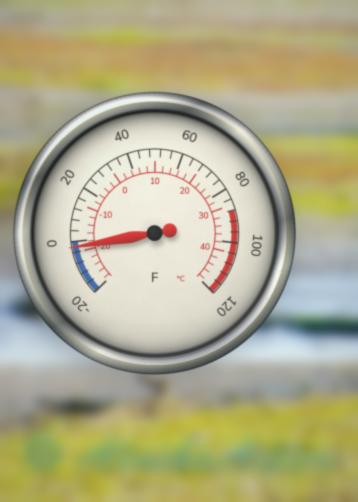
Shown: -2; °F
